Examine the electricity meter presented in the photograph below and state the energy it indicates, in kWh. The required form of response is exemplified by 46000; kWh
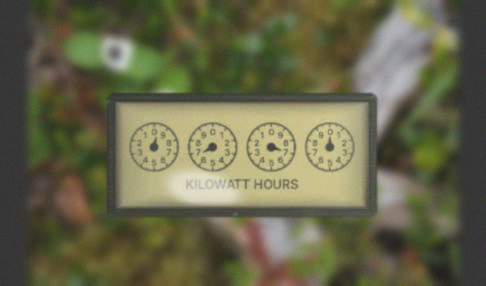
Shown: 9670; kWh
